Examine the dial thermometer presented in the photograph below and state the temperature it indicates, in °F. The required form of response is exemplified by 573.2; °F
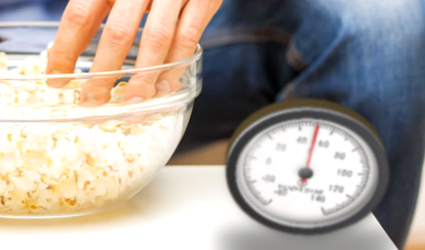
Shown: 50; °F
